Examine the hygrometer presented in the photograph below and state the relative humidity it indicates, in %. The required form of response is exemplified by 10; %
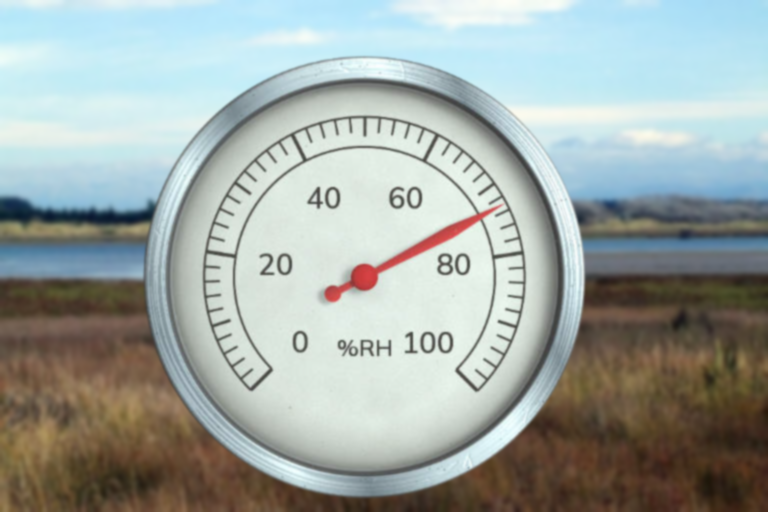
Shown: 73; %
